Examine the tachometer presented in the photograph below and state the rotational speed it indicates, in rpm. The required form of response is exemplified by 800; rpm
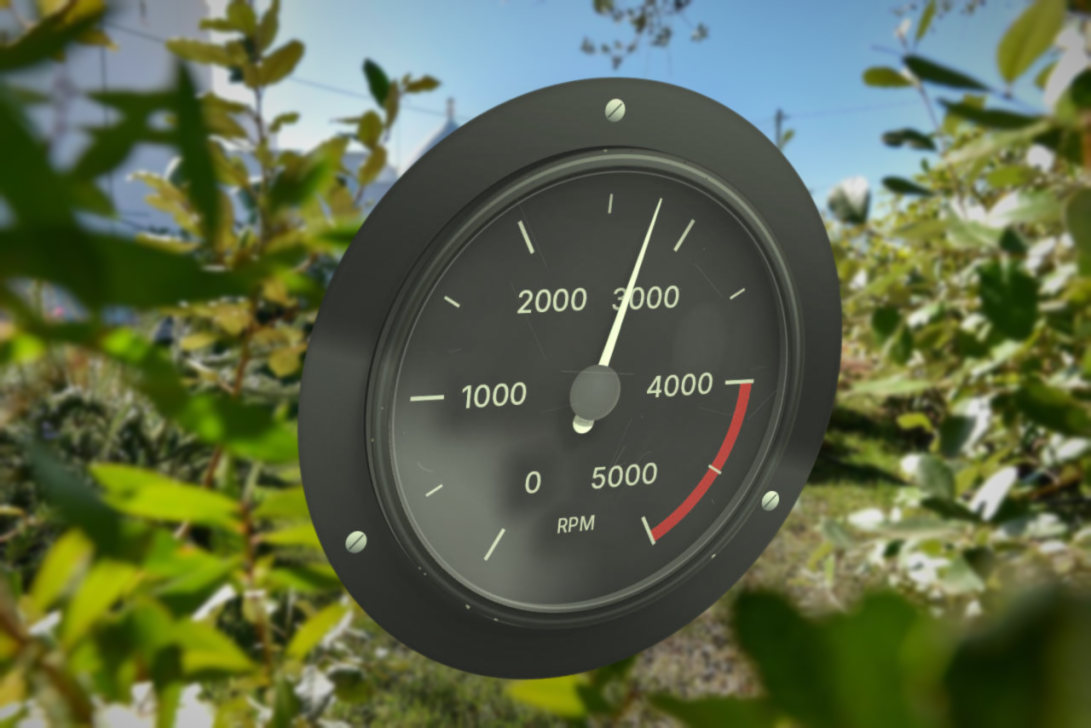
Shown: 2750; rpm
